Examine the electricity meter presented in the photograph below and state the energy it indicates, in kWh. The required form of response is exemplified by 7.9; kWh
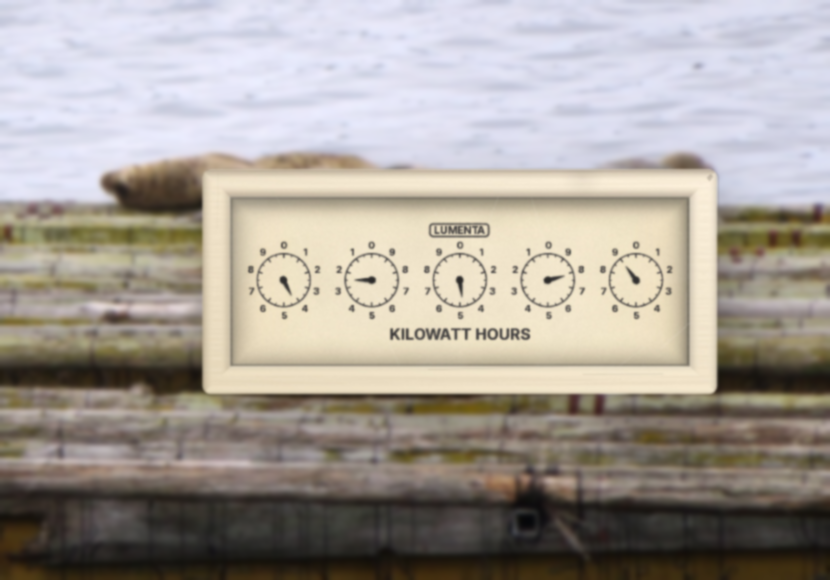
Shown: 42479; kWh
